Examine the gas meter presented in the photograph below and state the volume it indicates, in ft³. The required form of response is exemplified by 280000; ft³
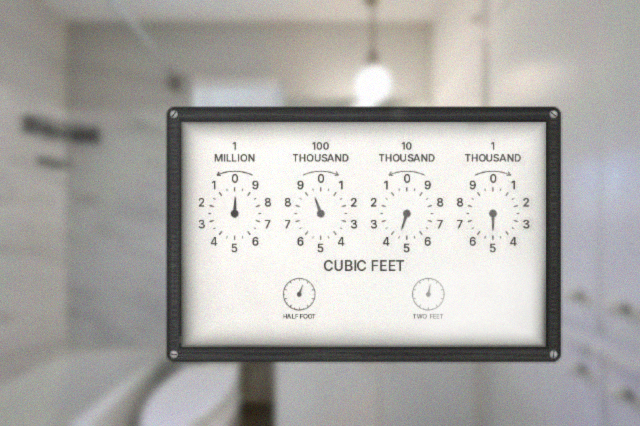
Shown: 994500; ft³
